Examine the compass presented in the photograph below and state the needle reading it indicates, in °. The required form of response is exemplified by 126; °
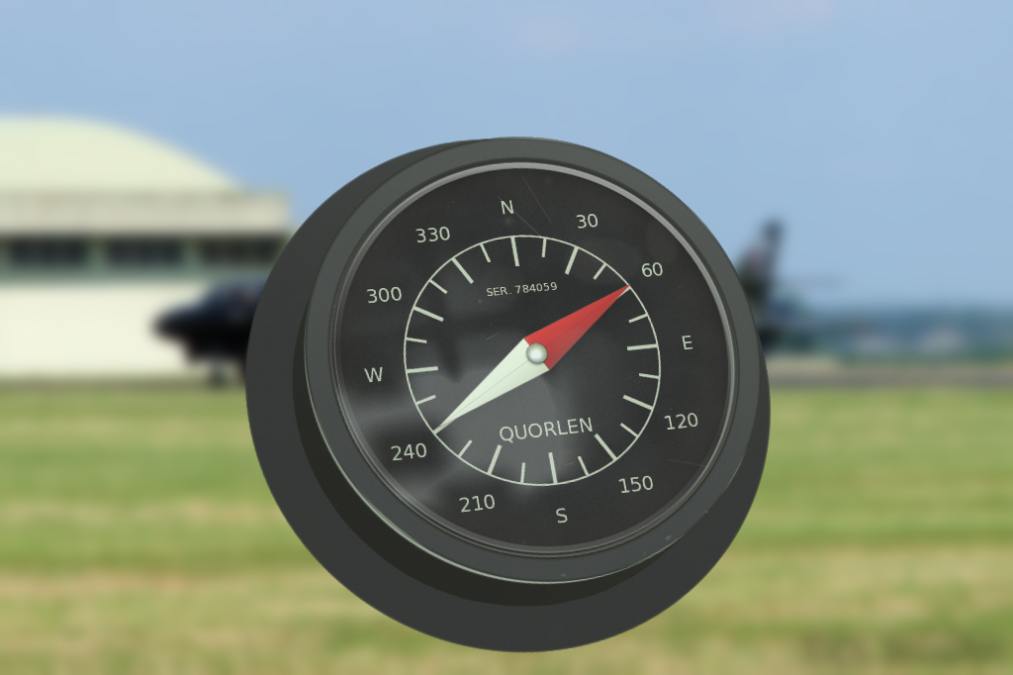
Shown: 60; °
